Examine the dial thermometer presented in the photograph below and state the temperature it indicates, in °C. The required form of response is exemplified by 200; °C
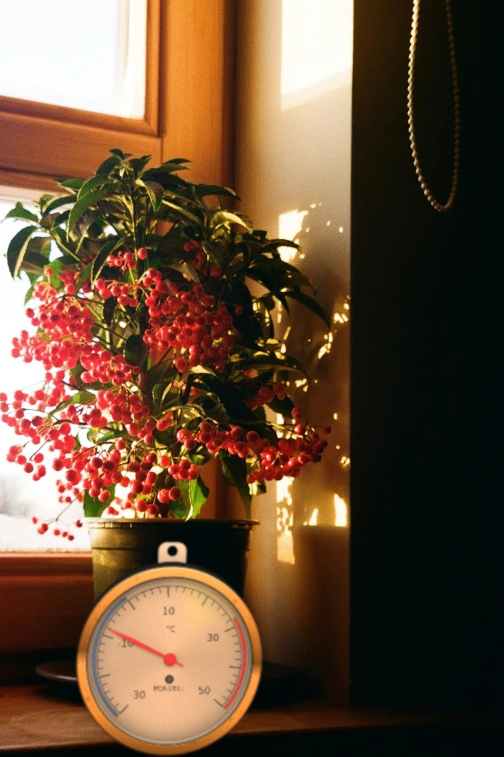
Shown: -8; °C
